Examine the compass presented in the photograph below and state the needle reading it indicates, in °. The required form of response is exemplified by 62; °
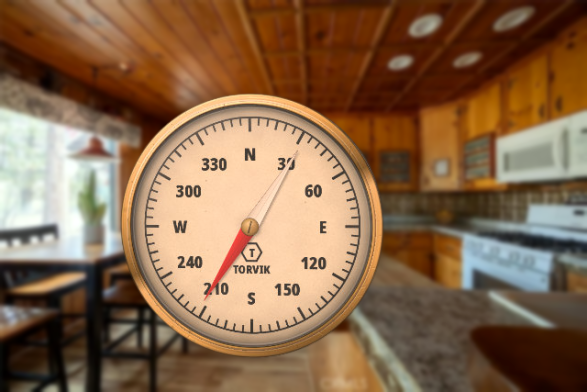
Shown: 212.5; °
